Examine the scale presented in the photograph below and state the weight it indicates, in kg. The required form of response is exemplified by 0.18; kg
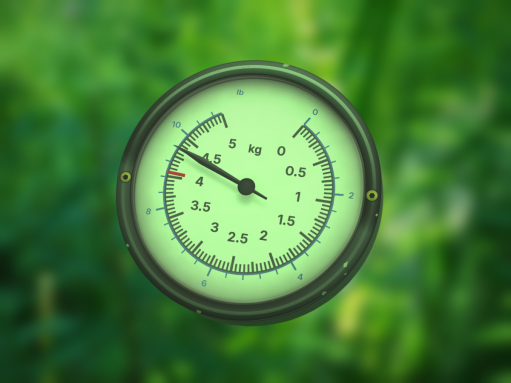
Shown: 4.35; kg
